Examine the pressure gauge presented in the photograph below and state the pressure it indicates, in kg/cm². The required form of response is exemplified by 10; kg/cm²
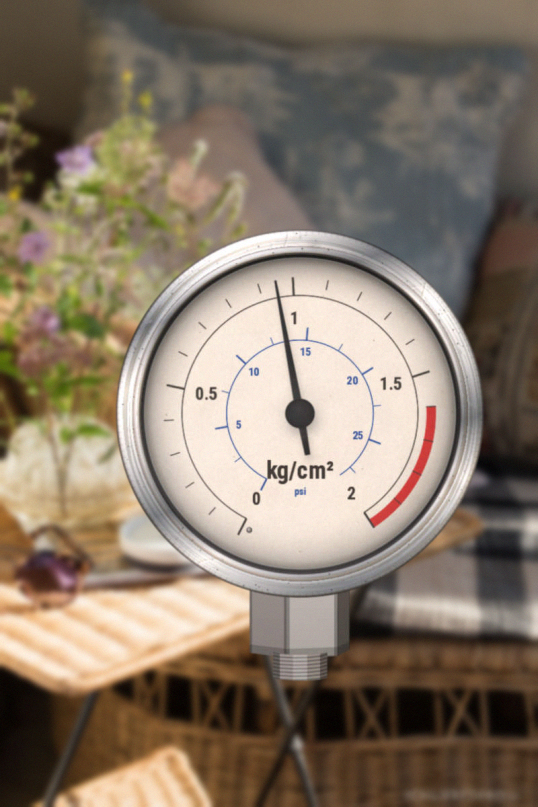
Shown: 0.95; kg/cm²
